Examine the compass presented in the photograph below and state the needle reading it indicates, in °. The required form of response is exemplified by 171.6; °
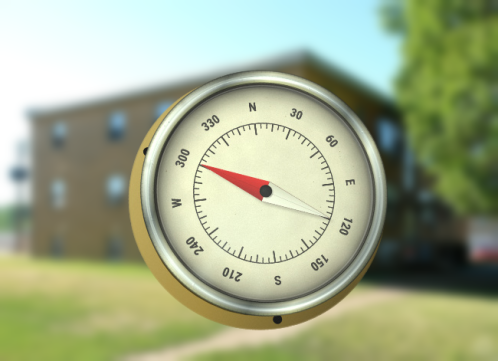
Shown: 300; °
